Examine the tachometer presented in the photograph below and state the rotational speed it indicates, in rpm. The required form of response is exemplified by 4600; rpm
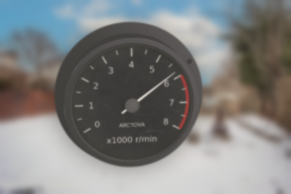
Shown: 5750; rpm
